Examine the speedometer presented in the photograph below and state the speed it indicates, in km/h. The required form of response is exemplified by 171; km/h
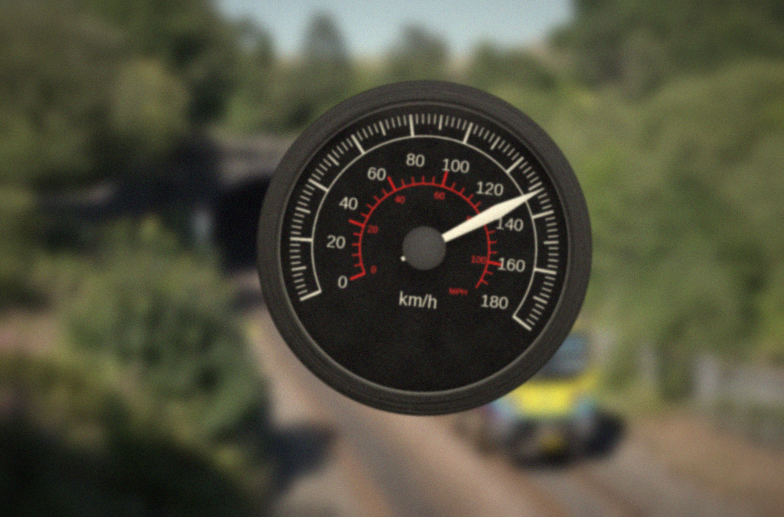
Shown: 132; km/h
